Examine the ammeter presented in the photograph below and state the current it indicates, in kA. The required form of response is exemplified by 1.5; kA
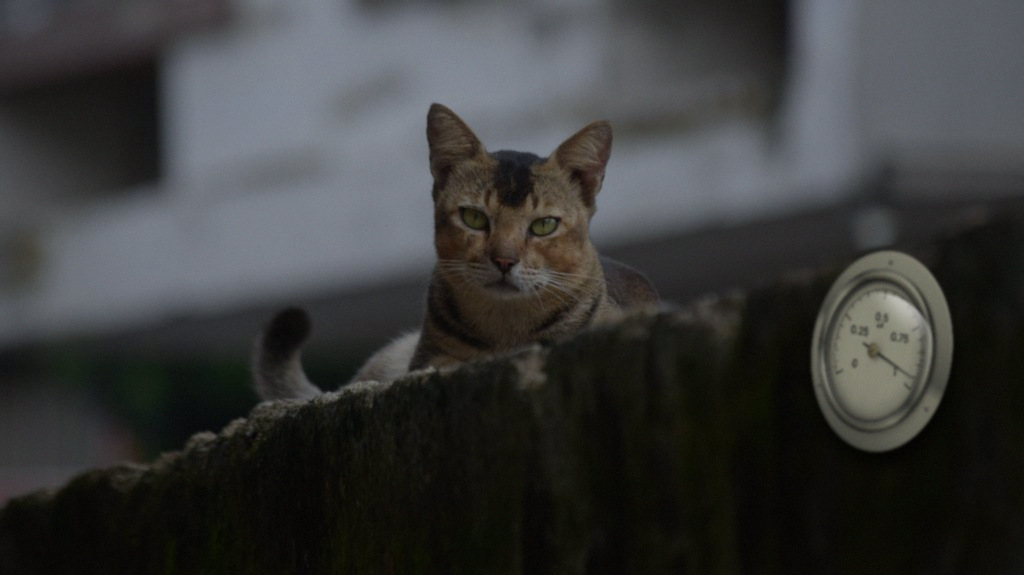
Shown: 0.95; kA
